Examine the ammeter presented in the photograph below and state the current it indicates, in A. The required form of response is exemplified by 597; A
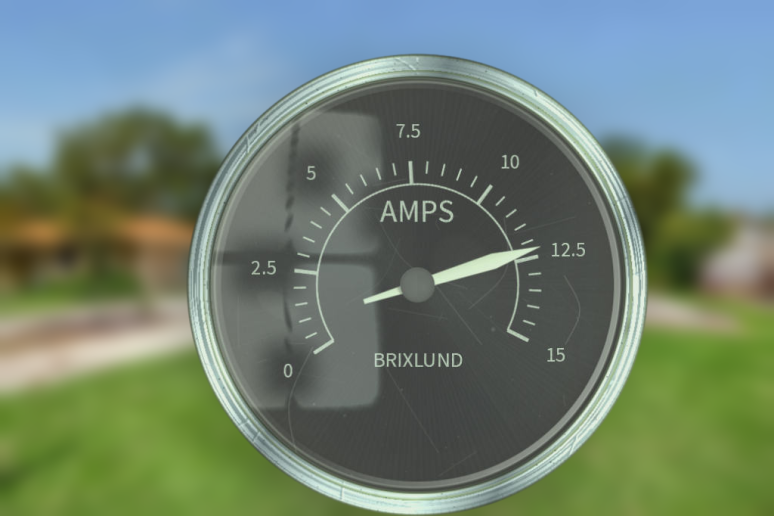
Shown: 12.25; A
